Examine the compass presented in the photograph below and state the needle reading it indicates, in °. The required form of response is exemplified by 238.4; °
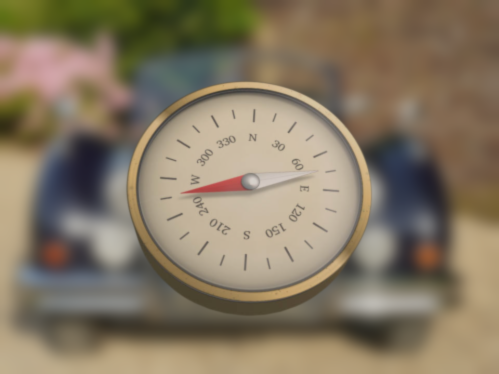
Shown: 255; °
